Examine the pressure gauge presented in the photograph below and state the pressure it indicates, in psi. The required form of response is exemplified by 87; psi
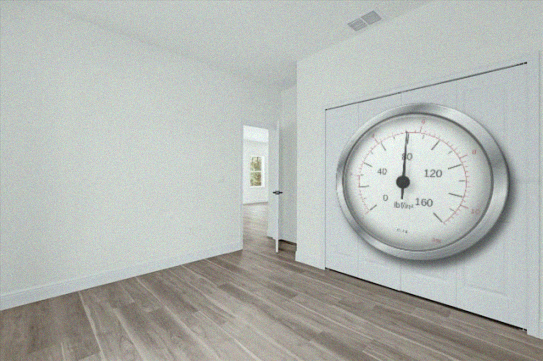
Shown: 80; psi
